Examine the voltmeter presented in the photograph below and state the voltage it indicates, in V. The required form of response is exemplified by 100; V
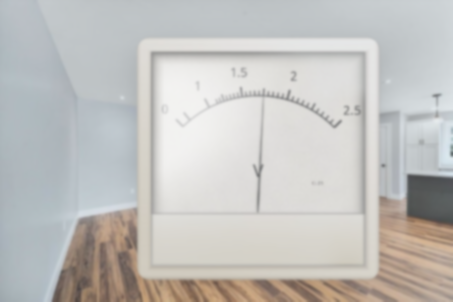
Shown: 1.75; V
